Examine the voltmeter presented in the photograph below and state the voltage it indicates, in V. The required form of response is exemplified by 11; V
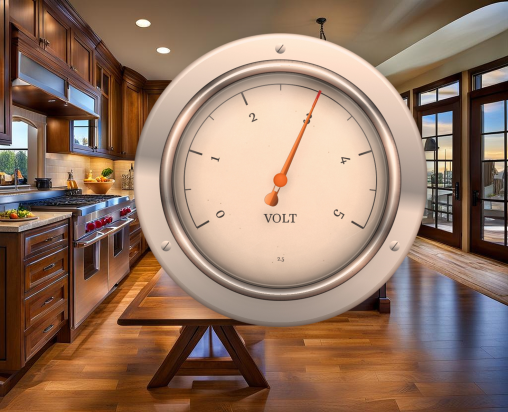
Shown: 3; V
